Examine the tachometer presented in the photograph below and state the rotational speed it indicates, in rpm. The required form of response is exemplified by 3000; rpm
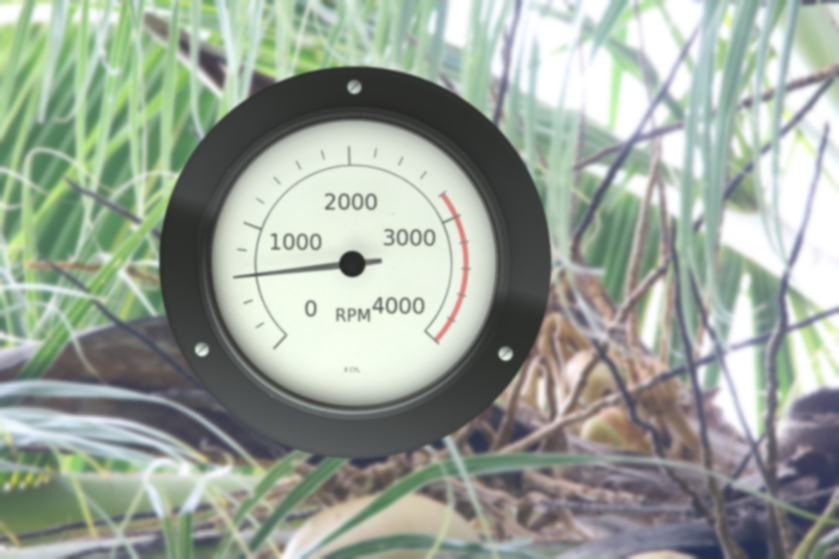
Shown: 600; rpm
